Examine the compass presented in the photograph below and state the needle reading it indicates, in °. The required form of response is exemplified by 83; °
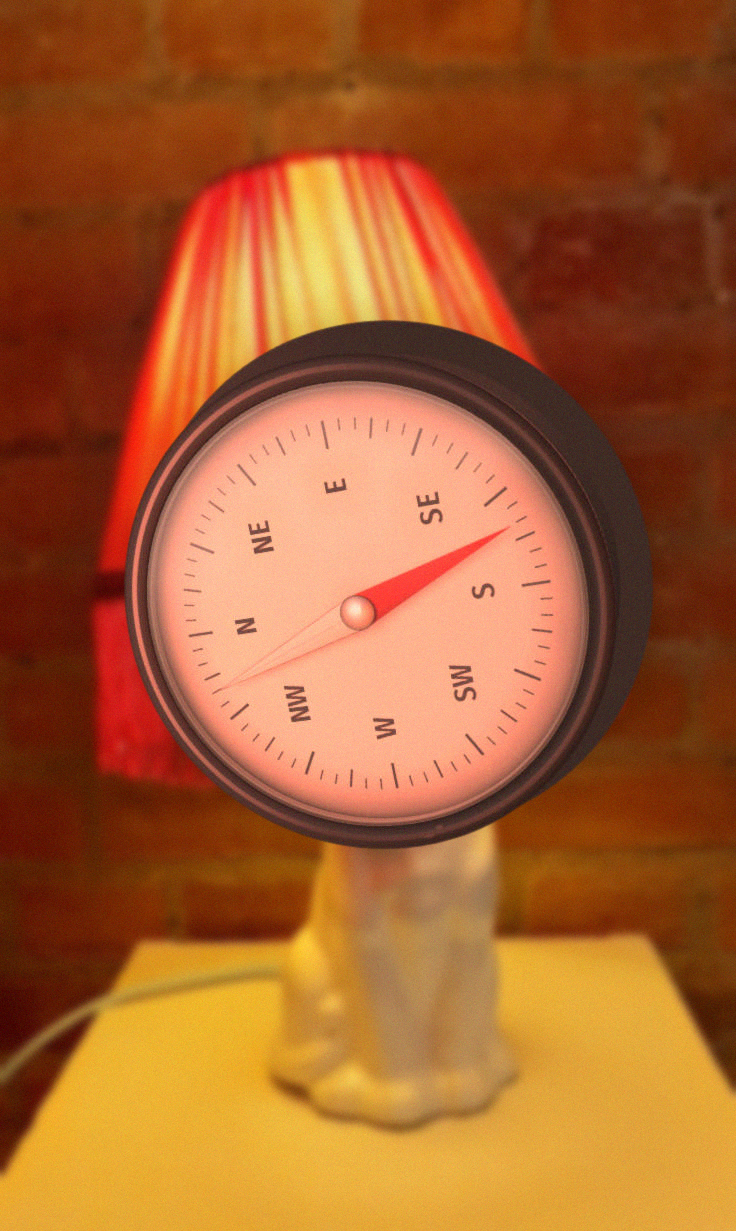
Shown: 160; °
